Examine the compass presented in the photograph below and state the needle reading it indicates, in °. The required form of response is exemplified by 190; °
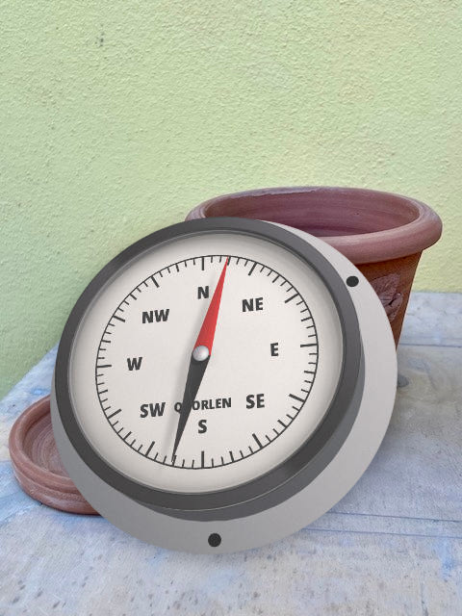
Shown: 15; °
